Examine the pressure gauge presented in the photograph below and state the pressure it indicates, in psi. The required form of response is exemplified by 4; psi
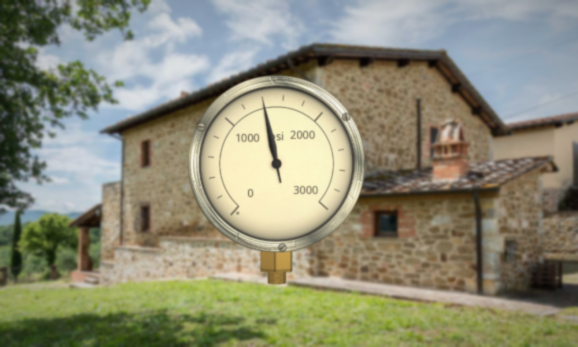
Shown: 1400; psi
